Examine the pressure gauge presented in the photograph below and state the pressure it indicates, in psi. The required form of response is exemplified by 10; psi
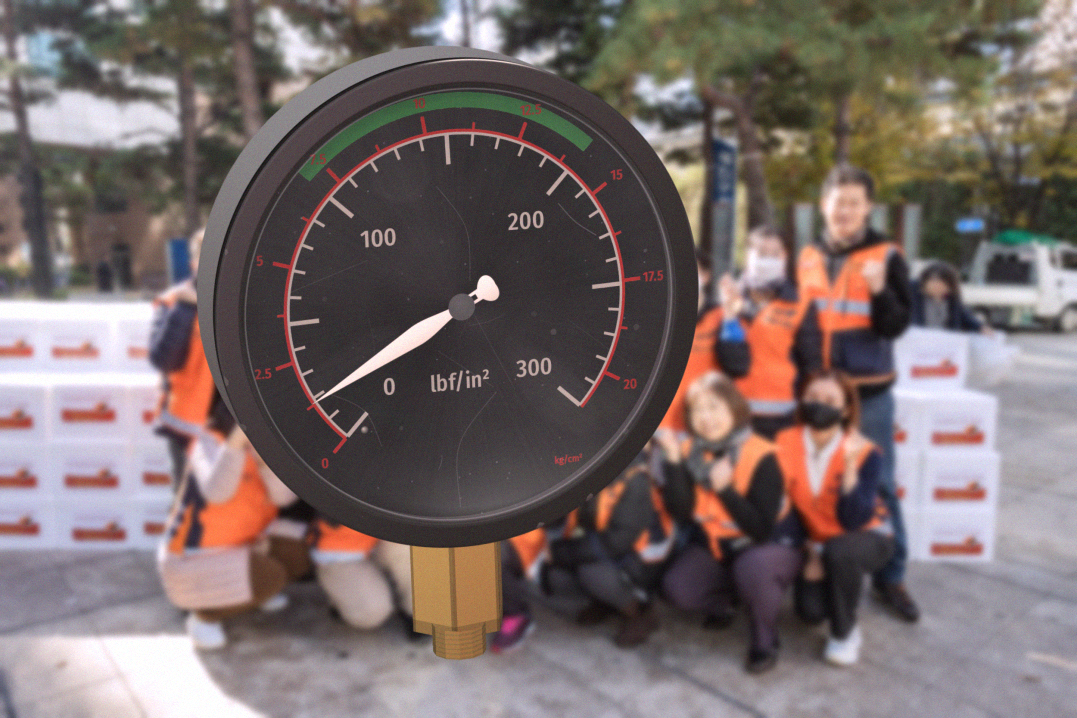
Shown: 20; psi
